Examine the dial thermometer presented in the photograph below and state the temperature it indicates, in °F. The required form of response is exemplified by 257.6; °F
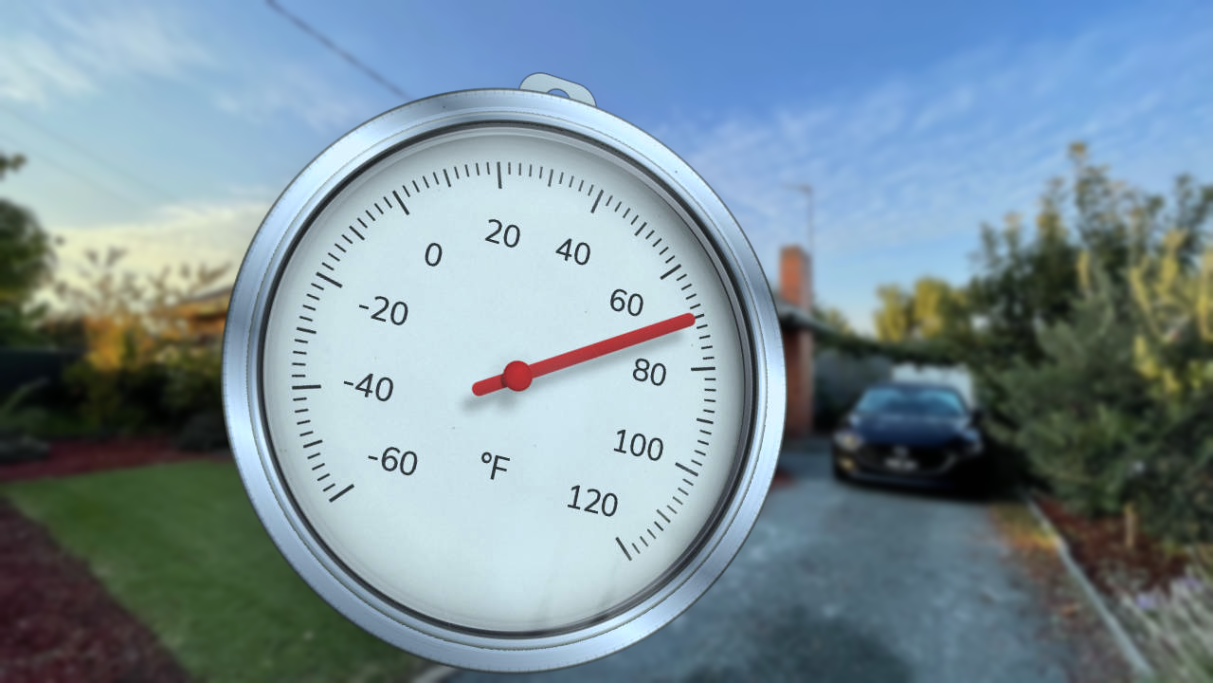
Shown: 70; °F
